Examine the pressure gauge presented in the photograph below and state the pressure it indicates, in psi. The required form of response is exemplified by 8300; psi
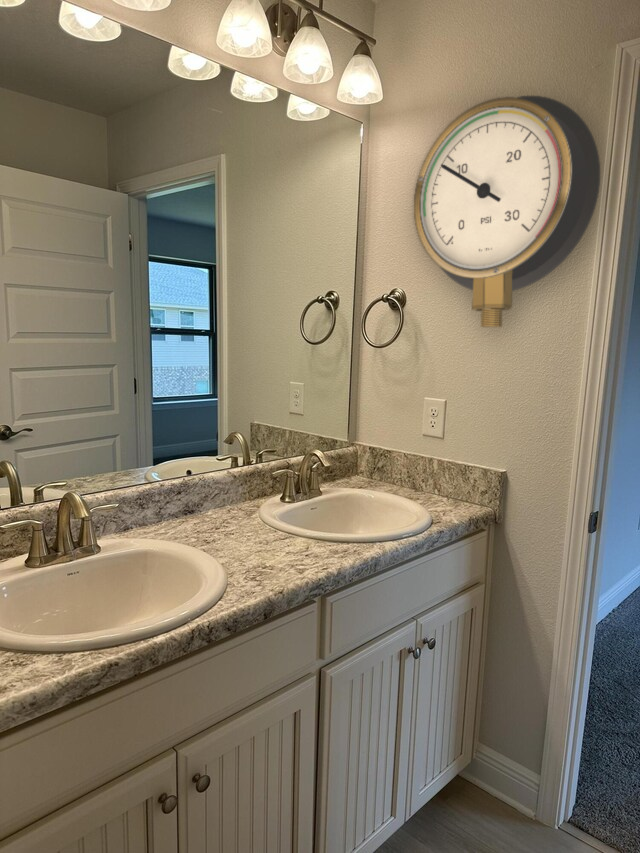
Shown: 9; psi
